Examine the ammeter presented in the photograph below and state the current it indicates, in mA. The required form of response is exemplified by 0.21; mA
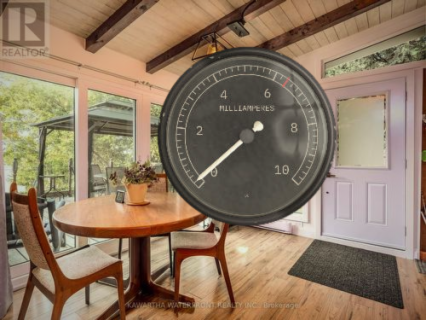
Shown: 0.2; mA
